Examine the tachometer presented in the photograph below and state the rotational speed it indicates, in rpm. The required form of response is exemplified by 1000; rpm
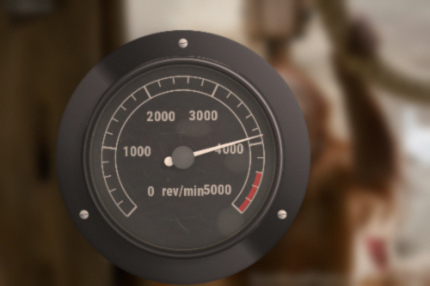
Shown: 3900; rpm
